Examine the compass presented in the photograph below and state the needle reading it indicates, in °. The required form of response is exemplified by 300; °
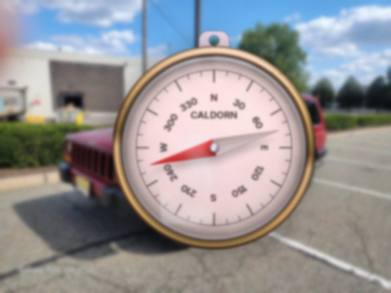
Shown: 255; °
